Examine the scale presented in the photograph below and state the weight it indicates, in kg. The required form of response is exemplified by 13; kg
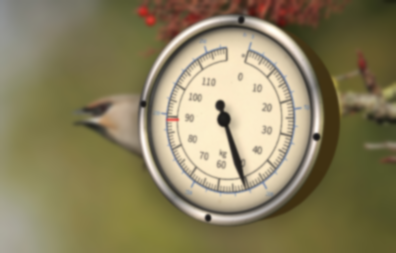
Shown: 50; kg
